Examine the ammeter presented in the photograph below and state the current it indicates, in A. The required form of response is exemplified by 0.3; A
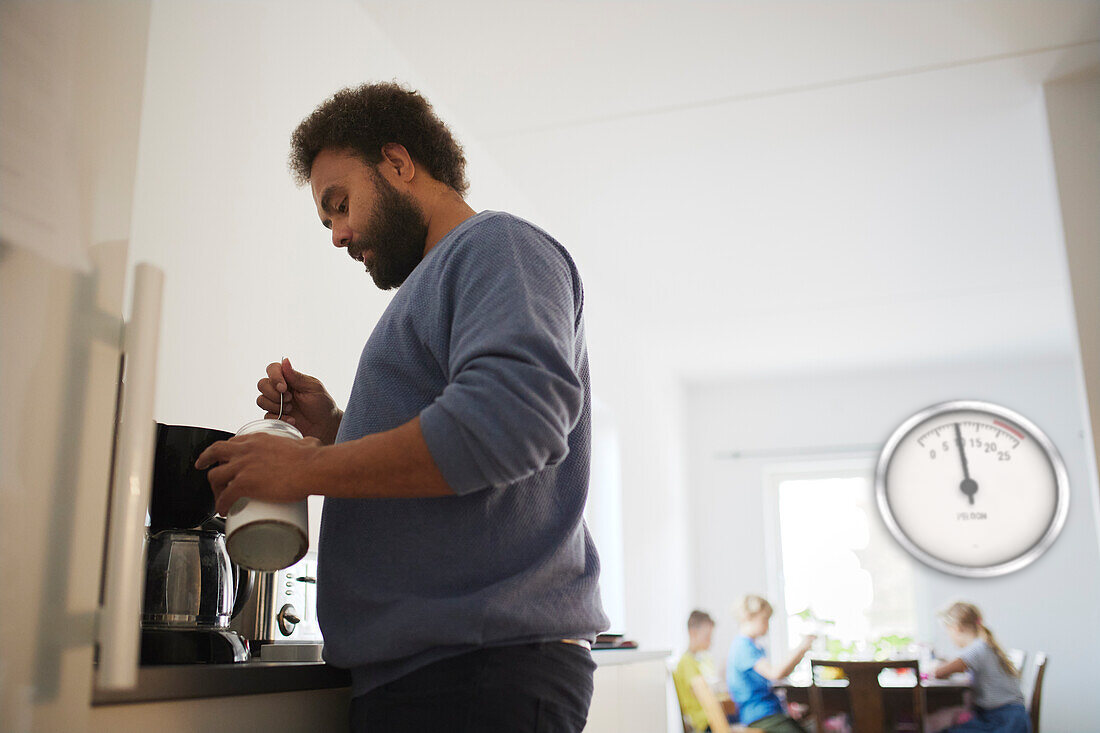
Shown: 10; A
